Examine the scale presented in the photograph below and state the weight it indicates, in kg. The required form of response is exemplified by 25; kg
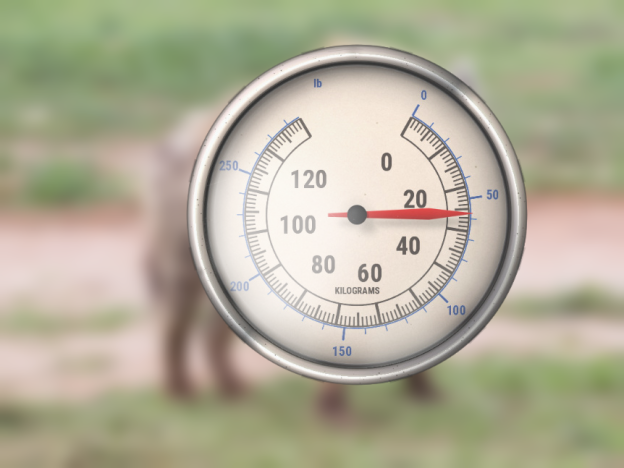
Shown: 26; kg
